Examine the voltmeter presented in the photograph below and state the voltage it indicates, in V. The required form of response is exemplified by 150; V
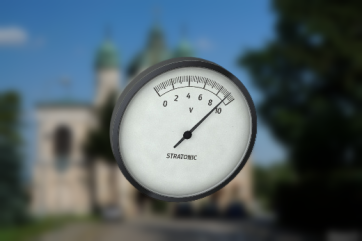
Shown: 9; V
